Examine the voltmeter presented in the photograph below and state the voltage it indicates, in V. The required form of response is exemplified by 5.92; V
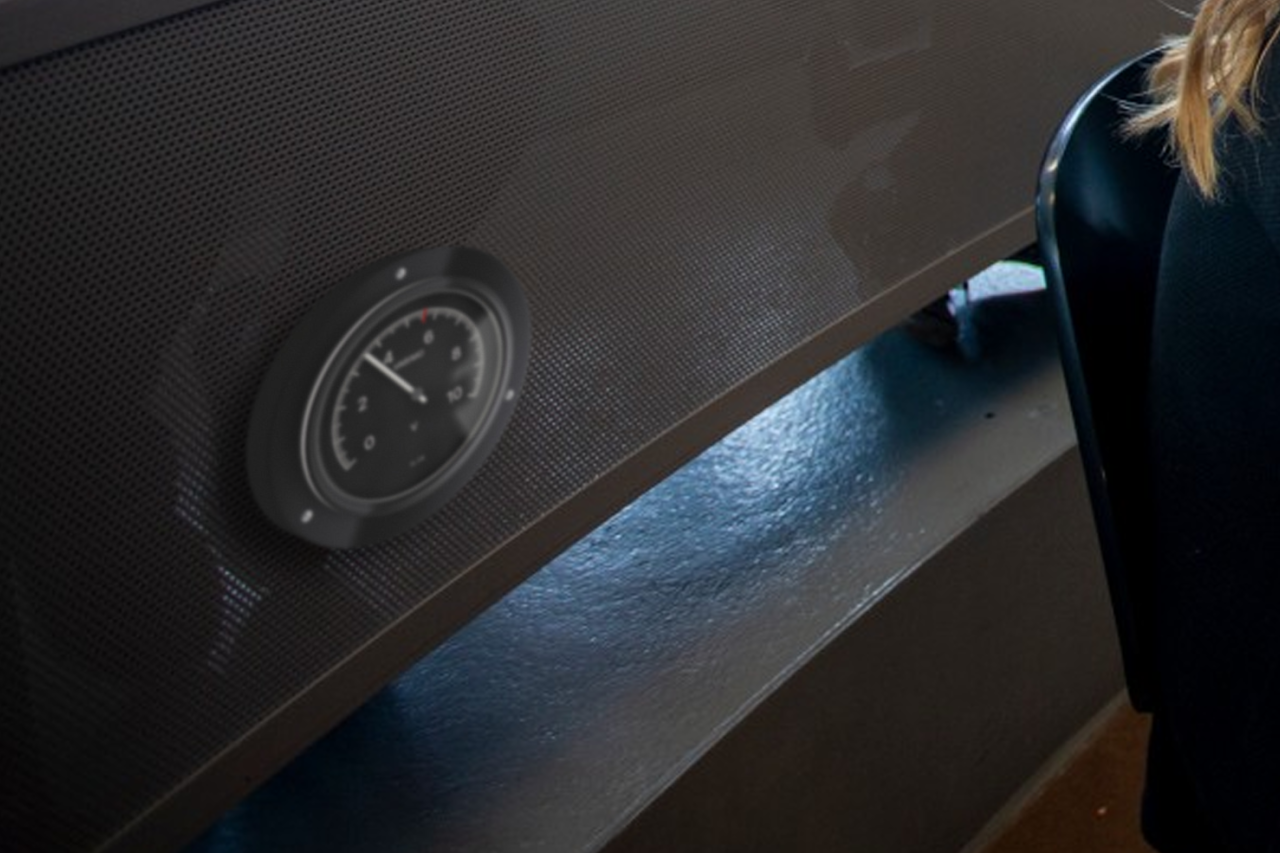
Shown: 3.5; V
